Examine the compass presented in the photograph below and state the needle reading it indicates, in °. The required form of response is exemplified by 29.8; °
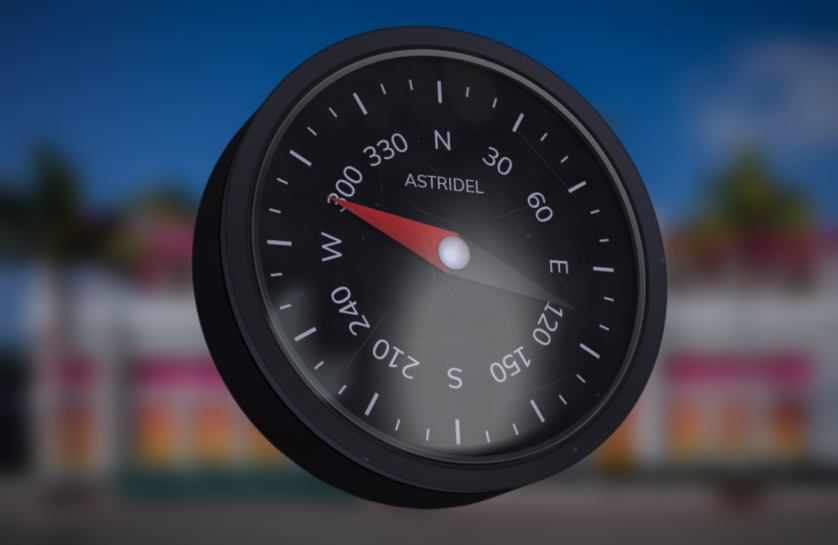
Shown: 290; °
